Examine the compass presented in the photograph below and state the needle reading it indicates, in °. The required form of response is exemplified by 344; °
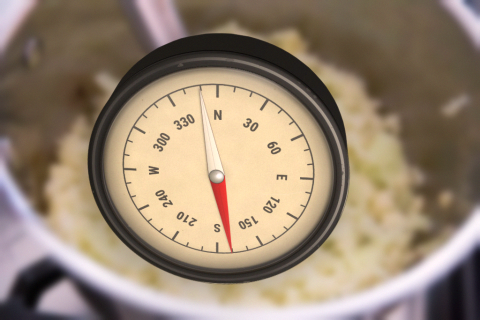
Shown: 170; °
